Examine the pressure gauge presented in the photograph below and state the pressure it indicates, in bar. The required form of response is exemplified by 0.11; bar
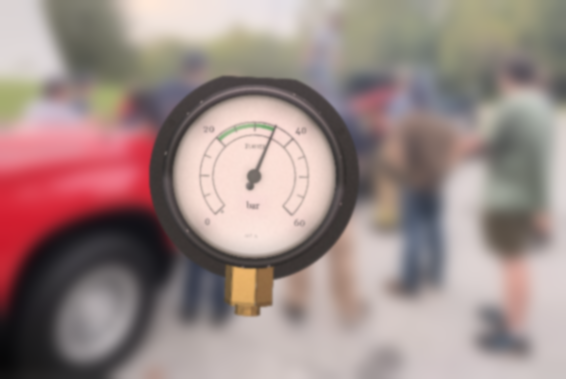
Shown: 35; bar
